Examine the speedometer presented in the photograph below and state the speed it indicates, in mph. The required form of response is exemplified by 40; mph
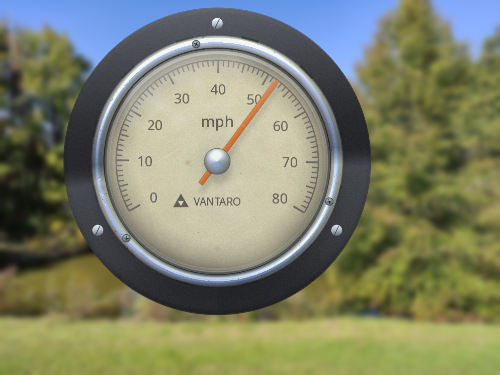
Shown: 52; mph
